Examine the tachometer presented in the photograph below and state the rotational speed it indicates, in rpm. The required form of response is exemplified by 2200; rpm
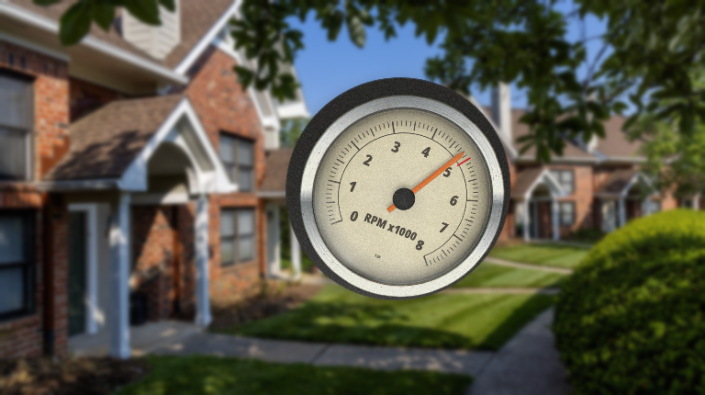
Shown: 4800; rpm
